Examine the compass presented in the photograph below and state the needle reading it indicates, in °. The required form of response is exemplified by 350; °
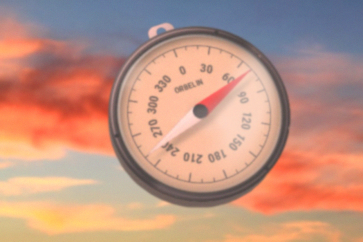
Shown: 70; °
